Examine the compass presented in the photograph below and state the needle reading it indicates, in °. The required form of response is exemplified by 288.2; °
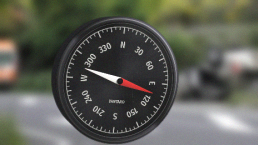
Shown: 105; °
